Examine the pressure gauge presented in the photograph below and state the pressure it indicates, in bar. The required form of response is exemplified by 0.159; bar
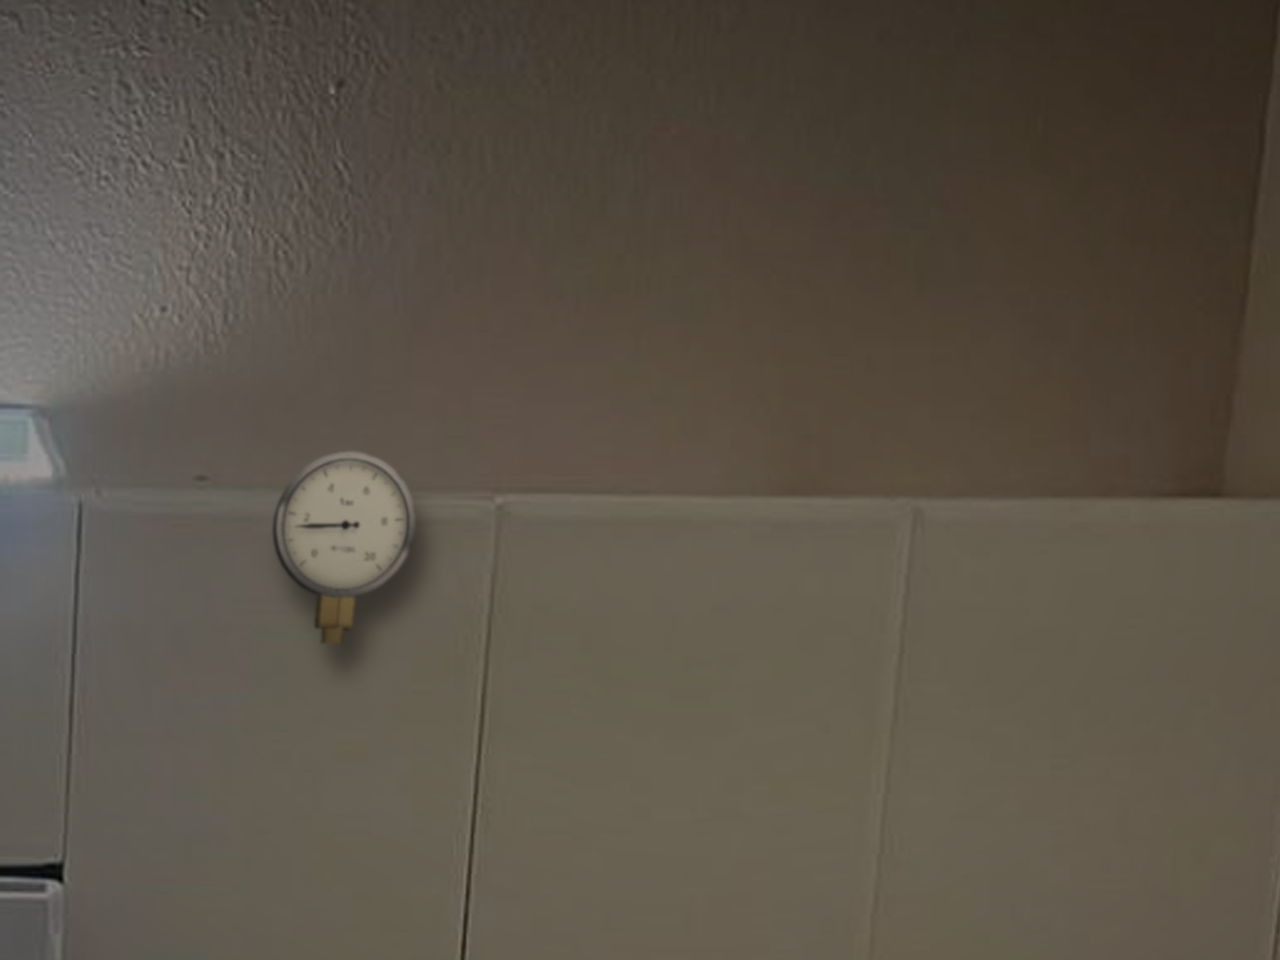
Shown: 1.5; bar
